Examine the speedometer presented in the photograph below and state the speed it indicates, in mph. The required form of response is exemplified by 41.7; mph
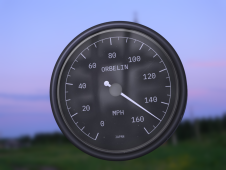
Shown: 150; mph
